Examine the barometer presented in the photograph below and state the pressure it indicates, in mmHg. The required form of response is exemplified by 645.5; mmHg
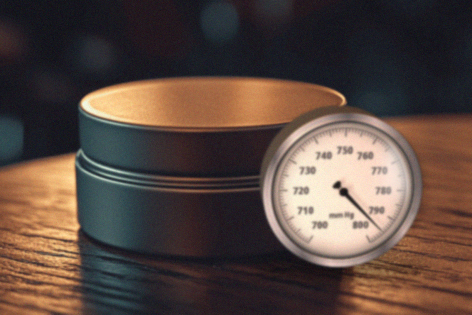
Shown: 795; mmHg
